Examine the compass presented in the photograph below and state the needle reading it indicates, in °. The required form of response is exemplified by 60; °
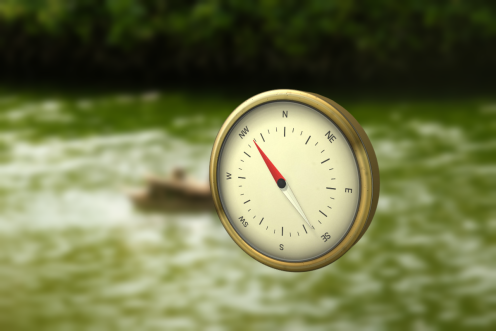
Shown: 320; °
